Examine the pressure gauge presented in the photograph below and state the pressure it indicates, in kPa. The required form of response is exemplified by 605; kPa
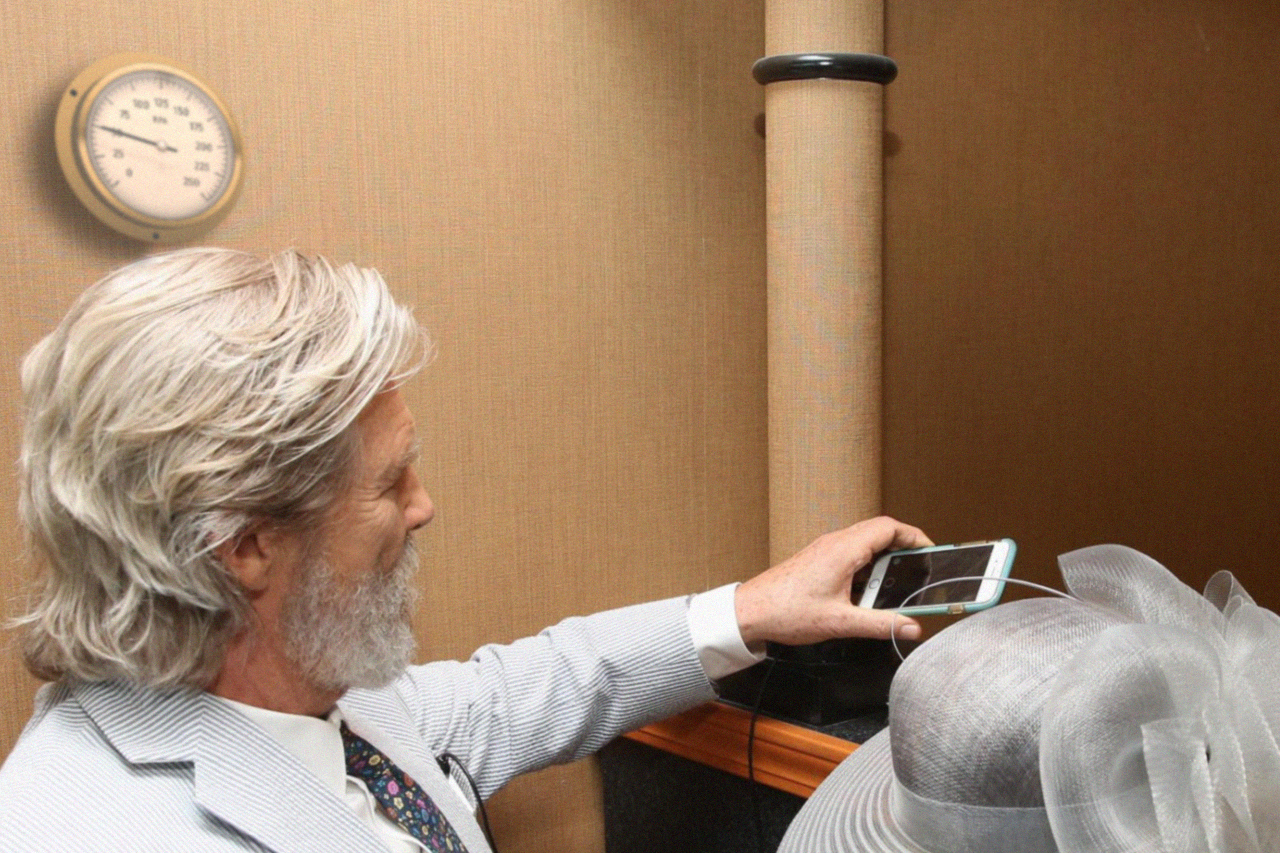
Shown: 50; kPa
